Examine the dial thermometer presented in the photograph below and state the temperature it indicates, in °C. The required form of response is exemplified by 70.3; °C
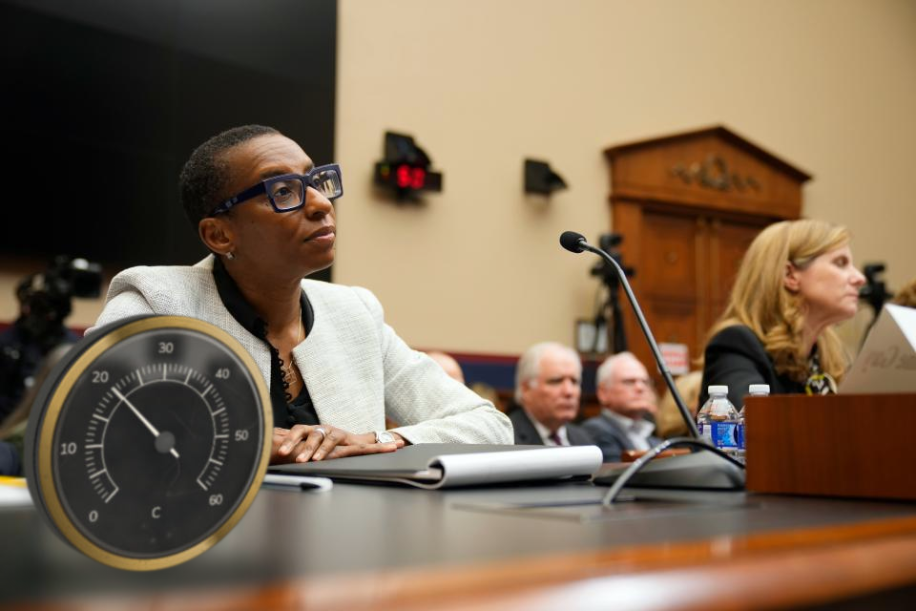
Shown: 20; °C
